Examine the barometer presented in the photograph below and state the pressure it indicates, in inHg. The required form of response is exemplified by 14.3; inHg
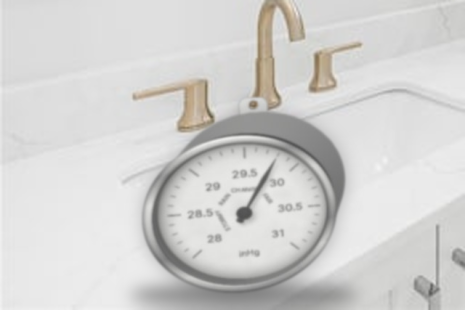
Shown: 29.8; inHg
